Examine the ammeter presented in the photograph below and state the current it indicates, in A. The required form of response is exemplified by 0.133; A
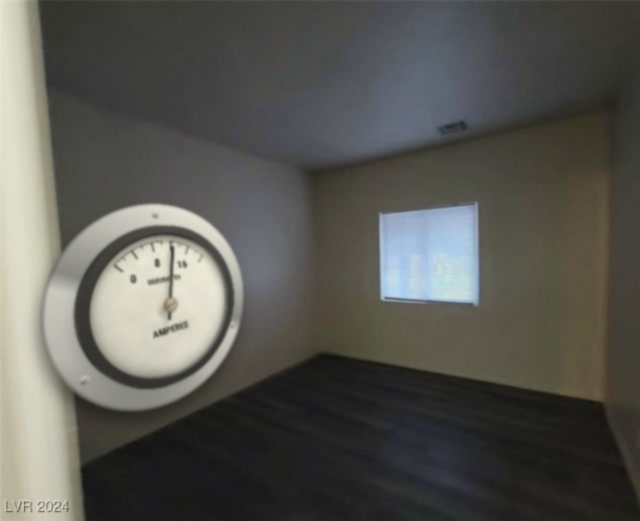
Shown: 12; A
